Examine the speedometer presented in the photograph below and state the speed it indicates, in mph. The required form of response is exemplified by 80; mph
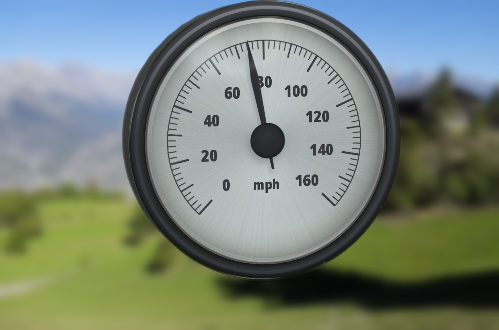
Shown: 74; mph
